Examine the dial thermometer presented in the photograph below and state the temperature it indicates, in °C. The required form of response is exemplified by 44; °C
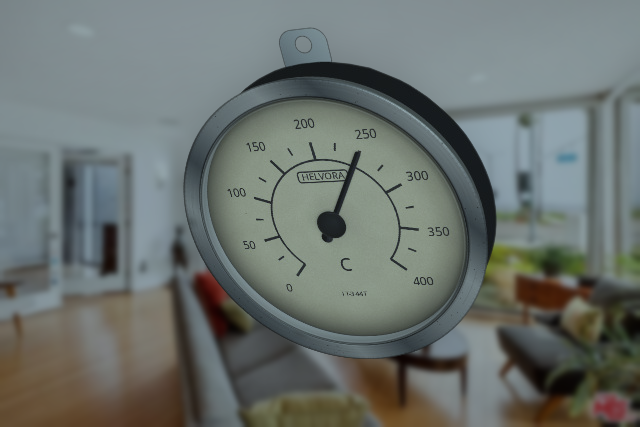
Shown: 250; °C
